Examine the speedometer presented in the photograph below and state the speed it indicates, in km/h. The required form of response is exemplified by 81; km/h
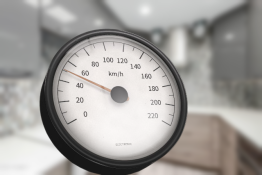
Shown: 50; km/h
